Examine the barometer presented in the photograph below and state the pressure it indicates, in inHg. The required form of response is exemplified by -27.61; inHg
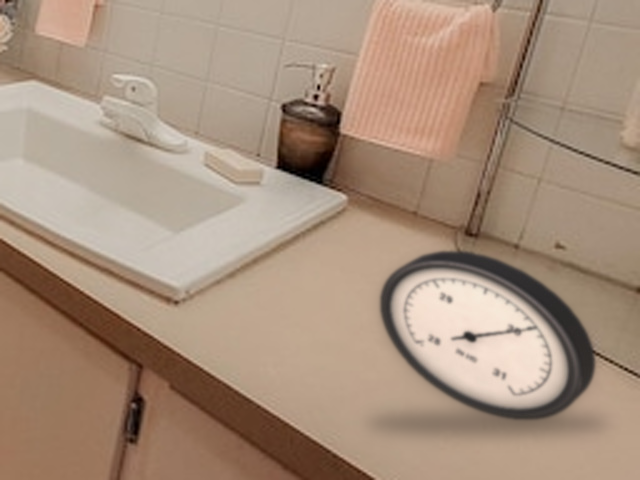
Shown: 30; inHg
